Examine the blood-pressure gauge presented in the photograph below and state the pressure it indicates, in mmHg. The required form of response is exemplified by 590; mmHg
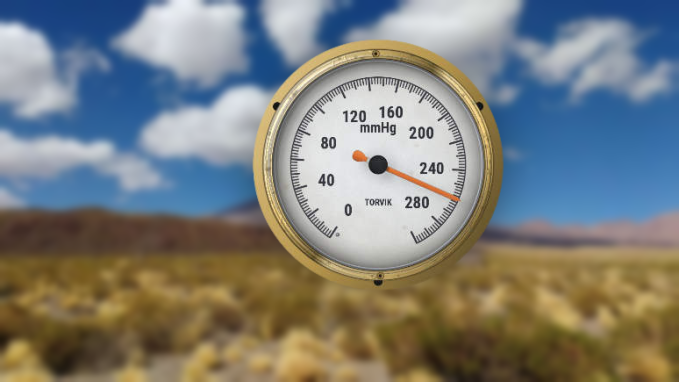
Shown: 260; mmHg
